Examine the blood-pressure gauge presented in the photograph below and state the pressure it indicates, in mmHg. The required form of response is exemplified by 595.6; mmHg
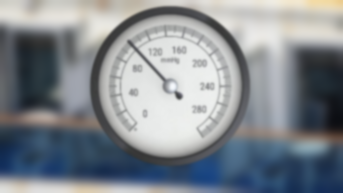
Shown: 100; mmHg
